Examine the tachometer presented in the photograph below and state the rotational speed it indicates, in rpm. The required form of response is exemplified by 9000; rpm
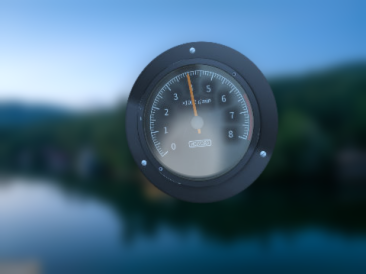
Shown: 4000; rpm
